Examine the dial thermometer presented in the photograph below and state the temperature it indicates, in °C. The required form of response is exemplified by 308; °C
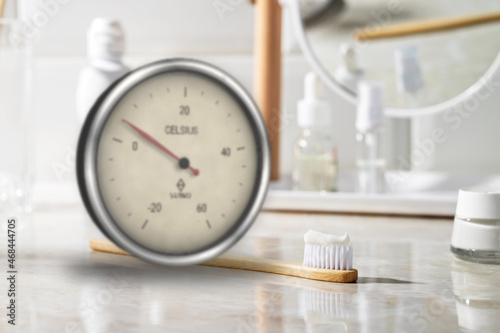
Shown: 4; °C
